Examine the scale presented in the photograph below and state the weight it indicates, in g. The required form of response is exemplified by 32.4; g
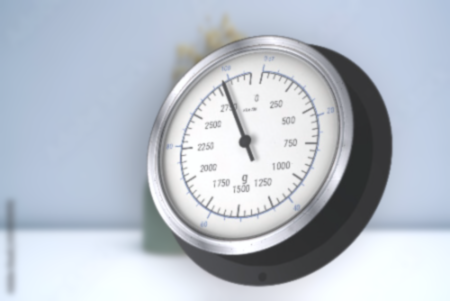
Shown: 2800; g
